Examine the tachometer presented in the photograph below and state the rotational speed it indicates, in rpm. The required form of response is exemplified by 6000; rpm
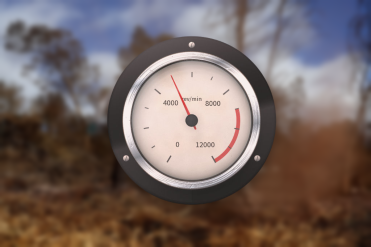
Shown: 5000; rpm
